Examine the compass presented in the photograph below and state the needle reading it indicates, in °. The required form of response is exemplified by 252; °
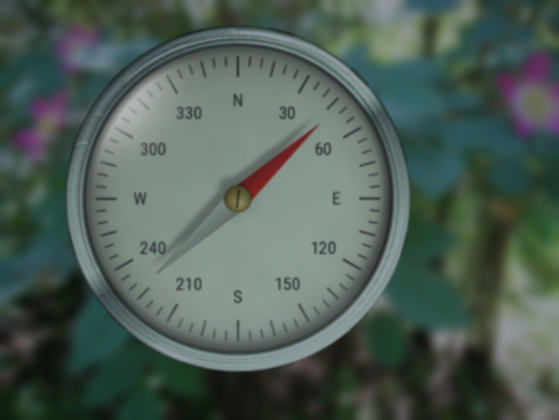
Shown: 47.5; °
